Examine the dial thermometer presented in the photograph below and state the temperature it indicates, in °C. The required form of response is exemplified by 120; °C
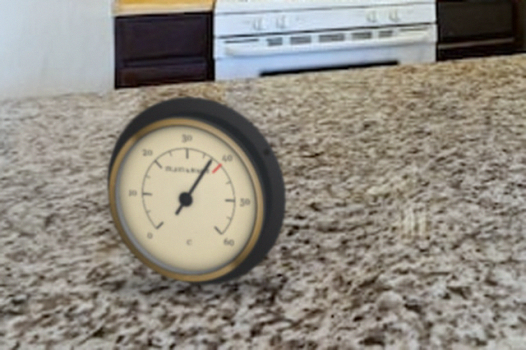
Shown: 37.5; °C
